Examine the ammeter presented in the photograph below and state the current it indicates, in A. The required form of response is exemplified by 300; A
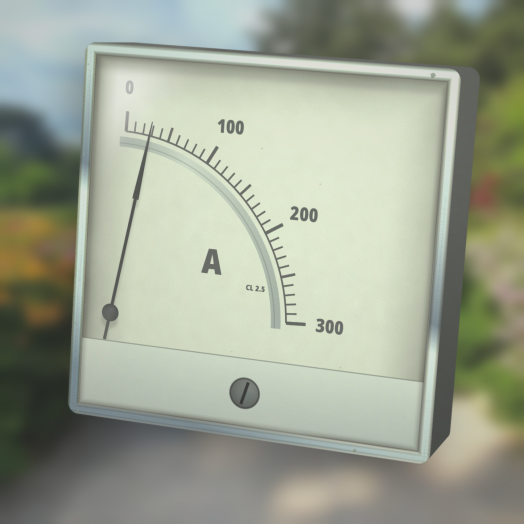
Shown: 30; A
